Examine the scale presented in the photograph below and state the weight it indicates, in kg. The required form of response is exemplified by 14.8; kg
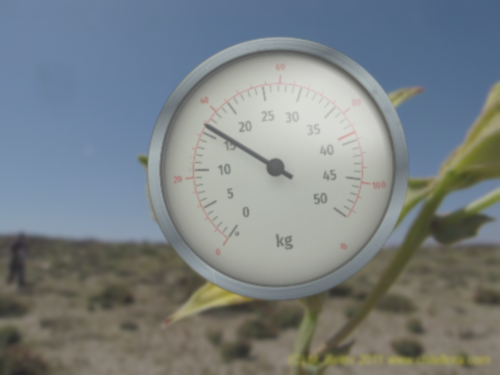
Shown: 16; kg
